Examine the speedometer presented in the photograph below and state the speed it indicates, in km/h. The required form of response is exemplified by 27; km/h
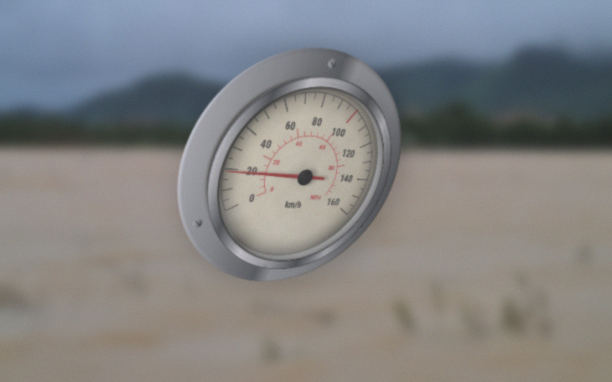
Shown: 20; km/h
